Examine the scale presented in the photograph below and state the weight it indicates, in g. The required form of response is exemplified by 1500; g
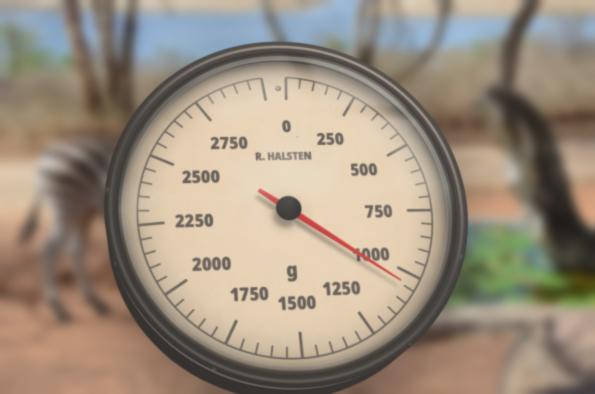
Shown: 1050; g
